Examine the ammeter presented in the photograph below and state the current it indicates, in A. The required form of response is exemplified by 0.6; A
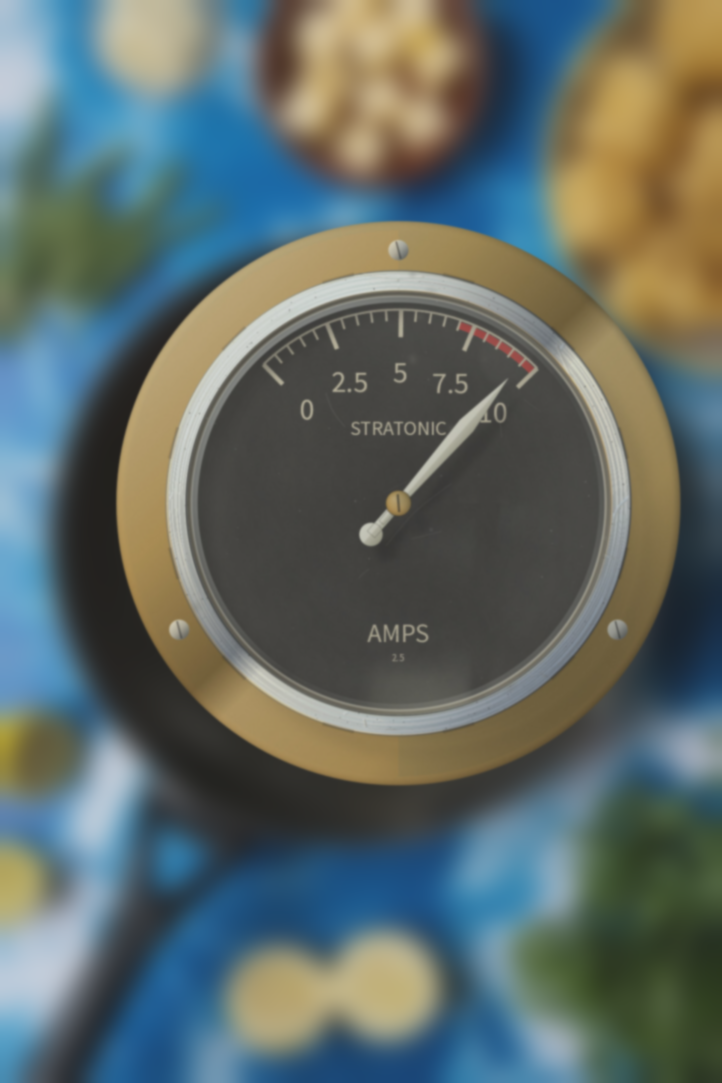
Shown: 9.5; A
